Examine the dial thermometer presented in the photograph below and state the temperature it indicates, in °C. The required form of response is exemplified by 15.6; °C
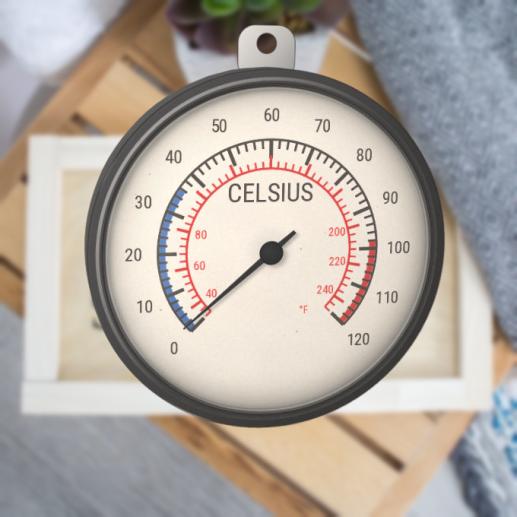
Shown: 2; °C
